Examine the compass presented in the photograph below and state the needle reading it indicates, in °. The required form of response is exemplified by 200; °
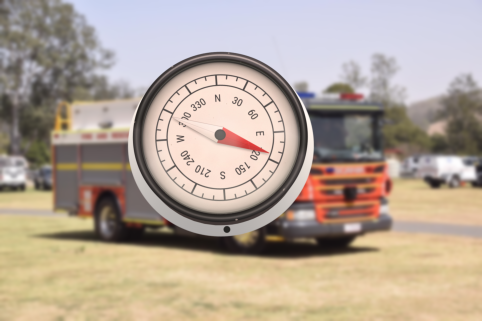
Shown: 115; °
